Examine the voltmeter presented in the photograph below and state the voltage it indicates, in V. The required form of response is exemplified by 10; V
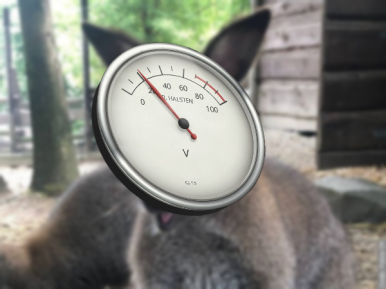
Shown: 20; V
